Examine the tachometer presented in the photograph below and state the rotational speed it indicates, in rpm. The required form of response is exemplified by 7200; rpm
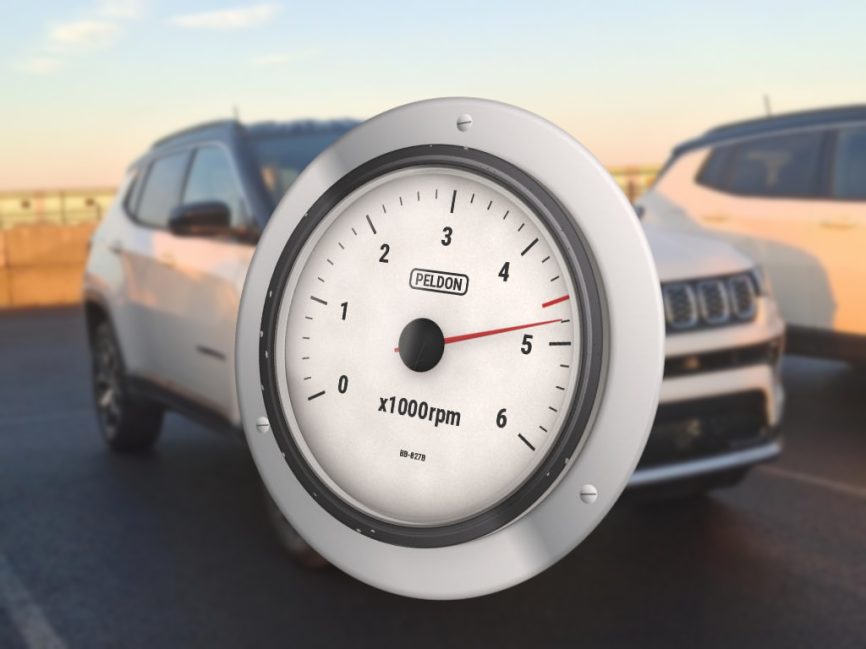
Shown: 4800; rpm
